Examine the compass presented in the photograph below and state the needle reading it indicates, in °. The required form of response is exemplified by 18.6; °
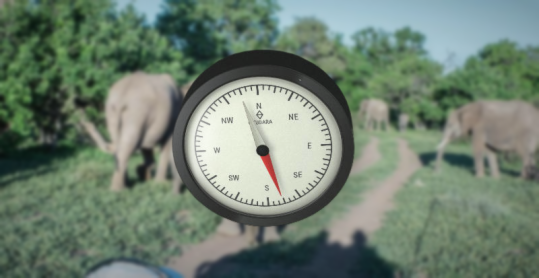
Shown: 165; °
